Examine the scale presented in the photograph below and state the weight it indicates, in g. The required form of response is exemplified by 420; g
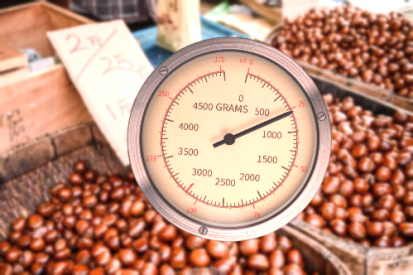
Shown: 750; g
